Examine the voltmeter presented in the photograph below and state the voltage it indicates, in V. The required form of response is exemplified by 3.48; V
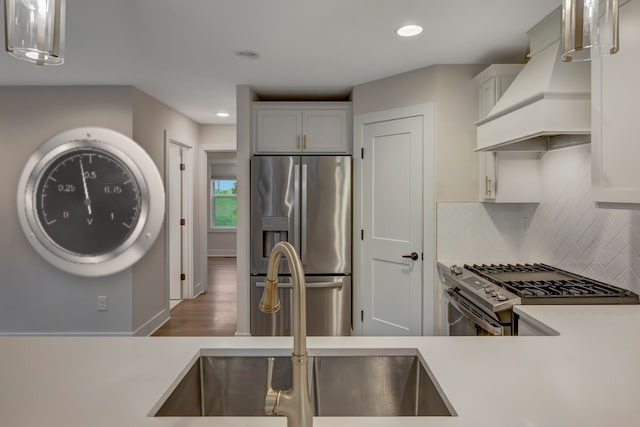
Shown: 0.45; V
